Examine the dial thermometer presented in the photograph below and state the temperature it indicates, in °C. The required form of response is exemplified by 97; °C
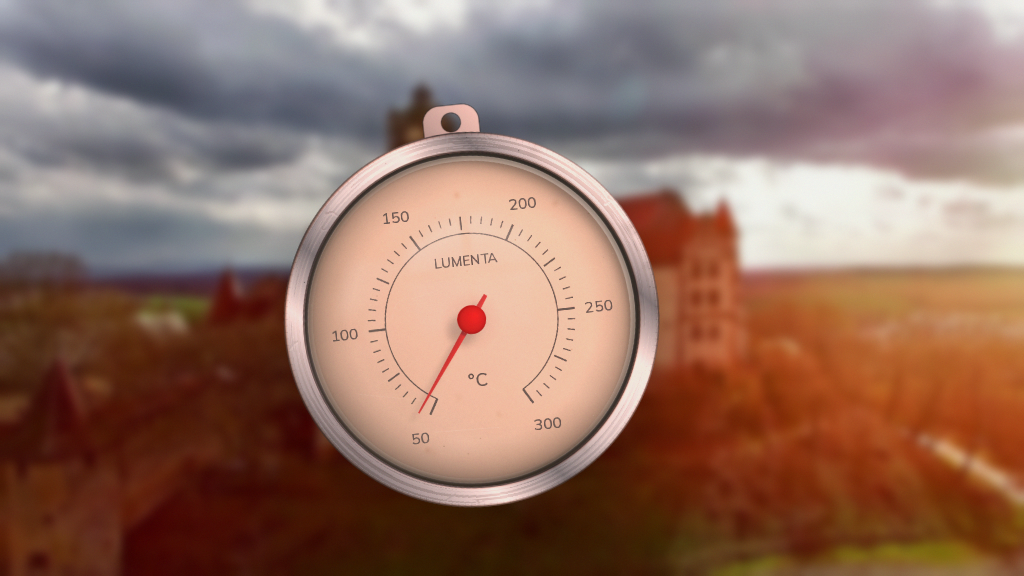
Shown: 55; °C
